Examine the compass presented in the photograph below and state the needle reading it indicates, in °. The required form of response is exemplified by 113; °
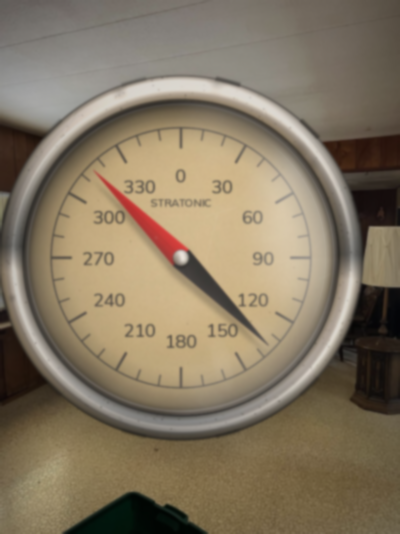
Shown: 315; °
